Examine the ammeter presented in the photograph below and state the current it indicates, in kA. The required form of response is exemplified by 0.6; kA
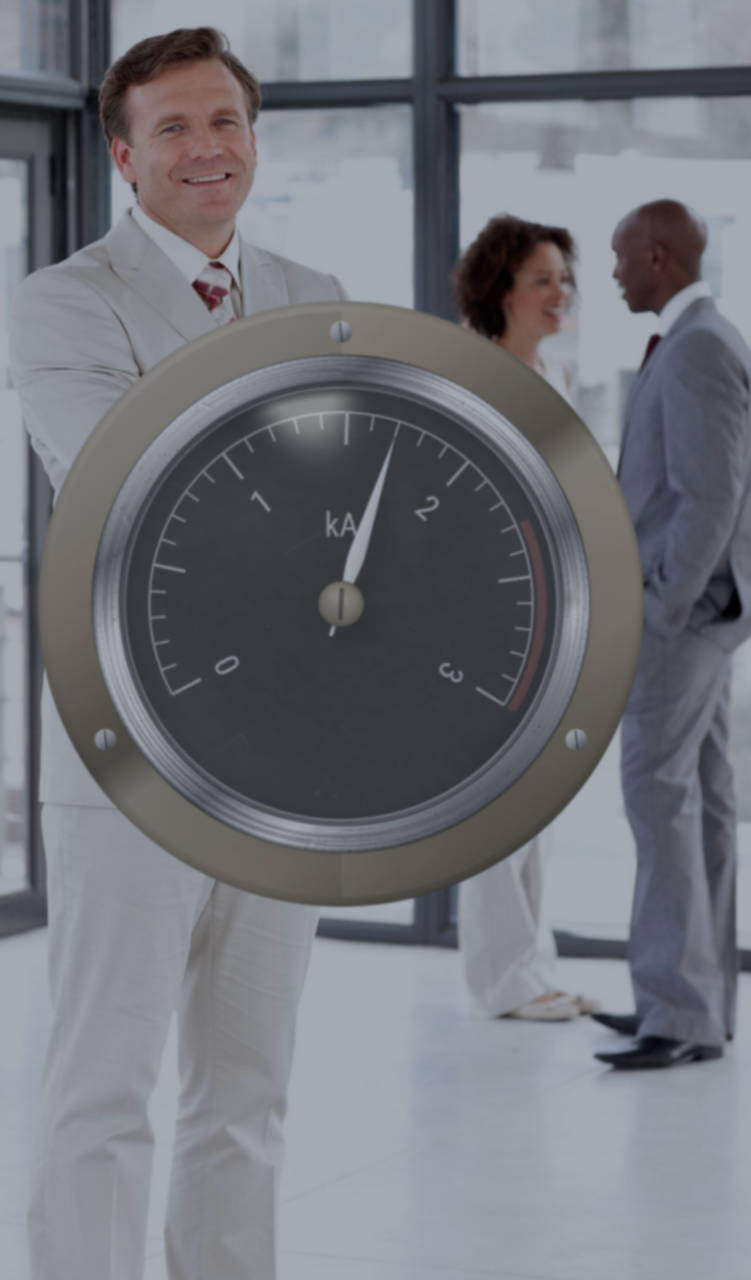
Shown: 1.7; kA
